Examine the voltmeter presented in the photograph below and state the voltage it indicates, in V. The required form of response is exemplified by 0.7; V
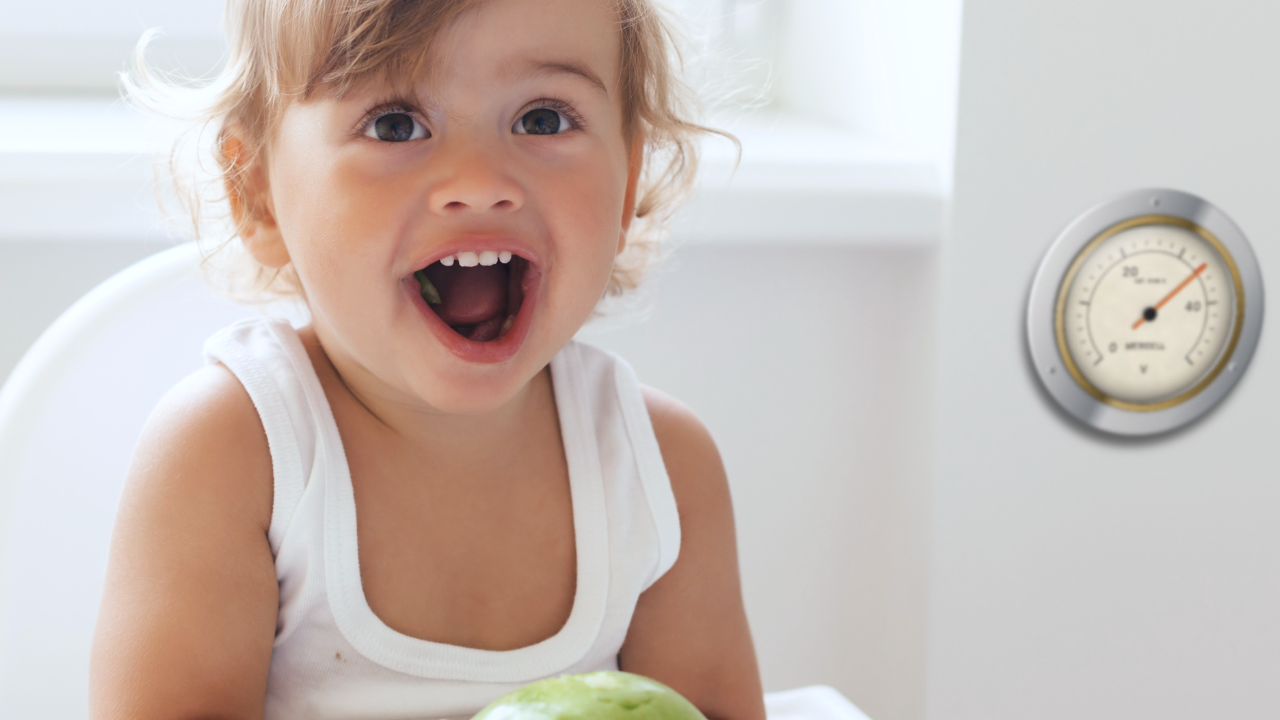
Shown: 34; V
